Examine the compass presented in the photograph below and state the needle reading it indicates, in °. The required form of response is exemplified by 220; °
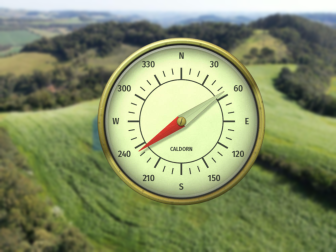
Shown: 235; °
